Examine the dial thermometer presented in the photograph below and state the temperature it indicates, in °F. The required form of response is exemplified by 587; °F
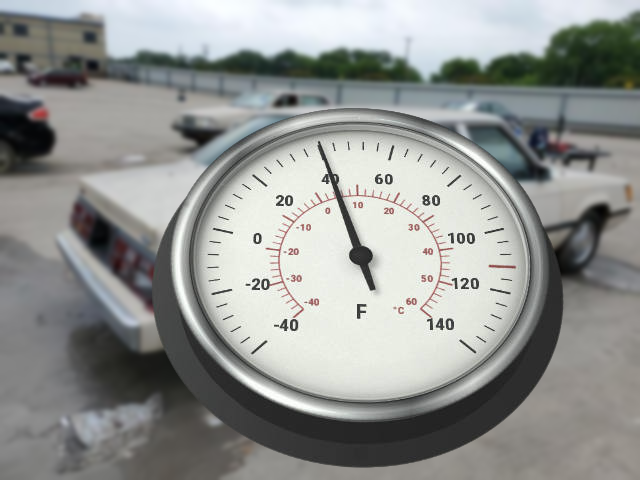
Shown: 40; °F
